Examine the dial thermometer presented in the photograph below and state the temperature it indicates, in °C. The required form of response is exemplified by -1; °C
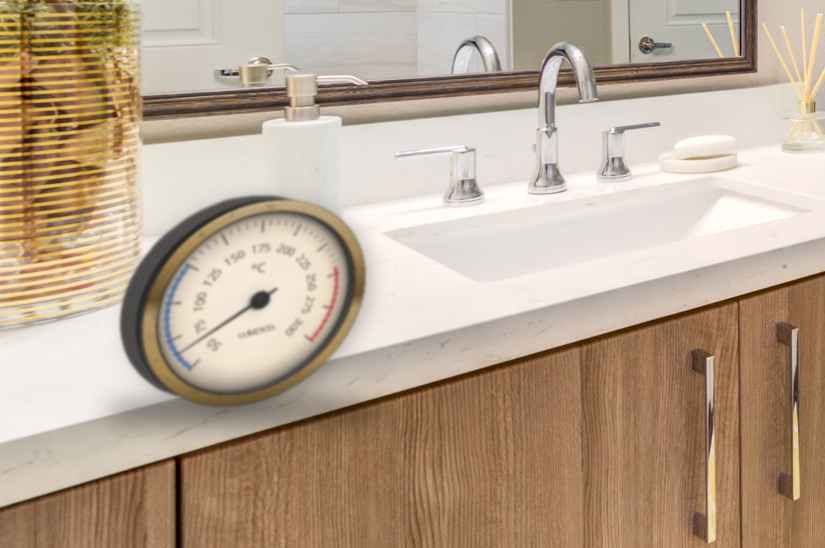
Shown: 65; °C
